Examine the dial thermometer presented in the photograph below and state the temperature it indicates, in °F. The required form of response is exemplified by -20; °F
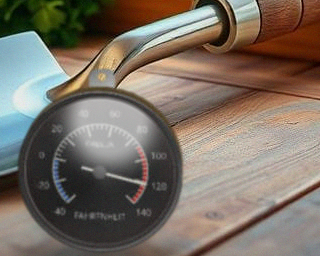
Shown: 120; °F
